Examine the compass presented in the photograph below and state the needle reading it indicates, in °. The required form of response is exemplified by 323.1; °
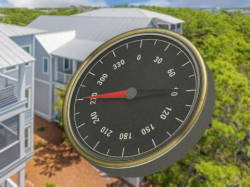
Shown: 270; °
